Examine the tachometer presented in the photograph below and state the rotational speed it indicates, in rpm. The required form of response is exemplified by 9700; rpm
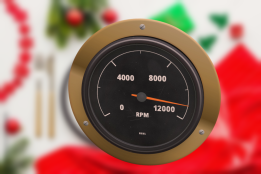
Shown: 11000; rpm
